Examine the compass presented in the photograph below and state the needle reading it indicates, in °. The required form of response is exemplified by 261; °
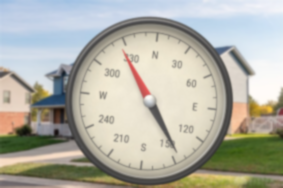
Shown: 325; °
